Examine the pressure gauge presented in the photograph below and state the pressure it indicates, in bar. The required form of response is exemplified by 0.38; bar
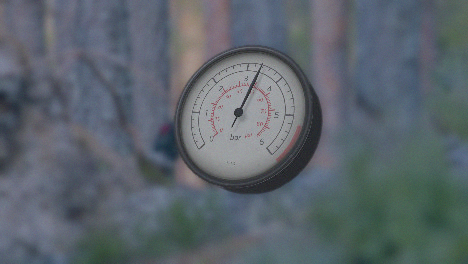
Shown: 3.4; bar
